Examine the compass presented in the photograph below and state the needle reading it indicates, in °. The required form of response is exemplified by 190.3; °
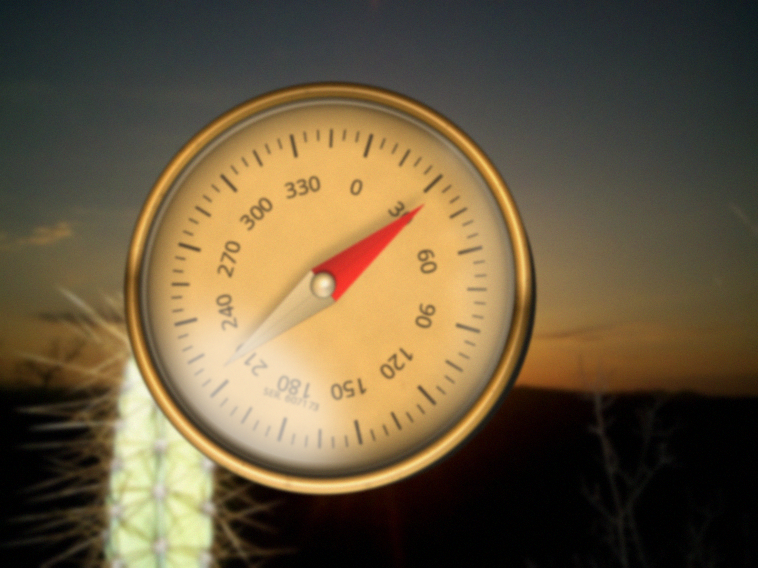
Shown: 35; °
